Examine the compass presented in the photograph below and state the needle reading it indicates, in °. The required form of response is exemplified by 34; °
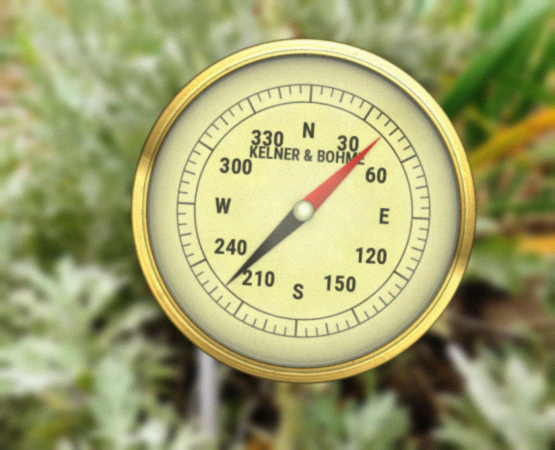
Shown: 42.5; °
